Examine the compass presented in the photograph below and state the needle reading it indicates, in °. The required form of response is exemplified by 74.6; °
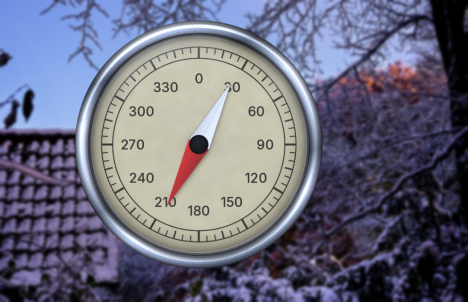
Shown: 207.5; °
